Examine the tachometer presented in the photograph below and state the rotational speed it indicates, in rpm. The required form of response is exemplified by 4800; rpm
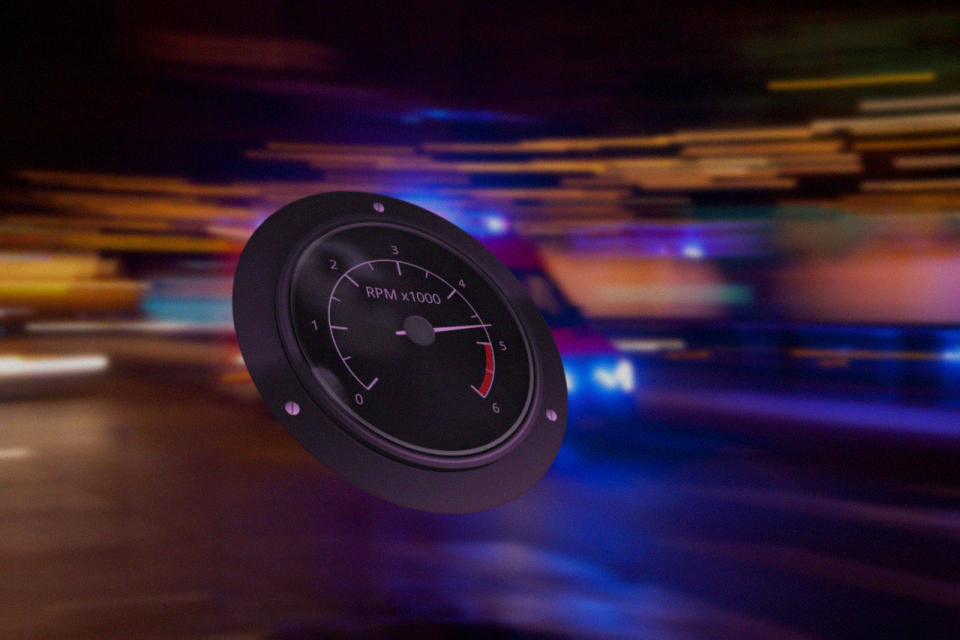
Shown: 4750; rpm
